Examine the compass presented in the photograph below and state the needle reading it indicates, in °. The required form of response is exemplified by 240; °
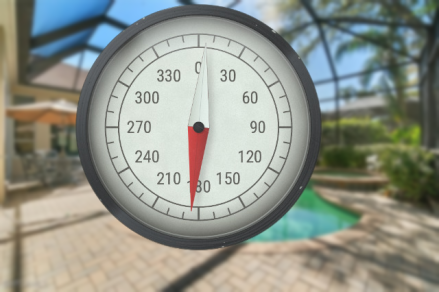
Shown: 185; °
